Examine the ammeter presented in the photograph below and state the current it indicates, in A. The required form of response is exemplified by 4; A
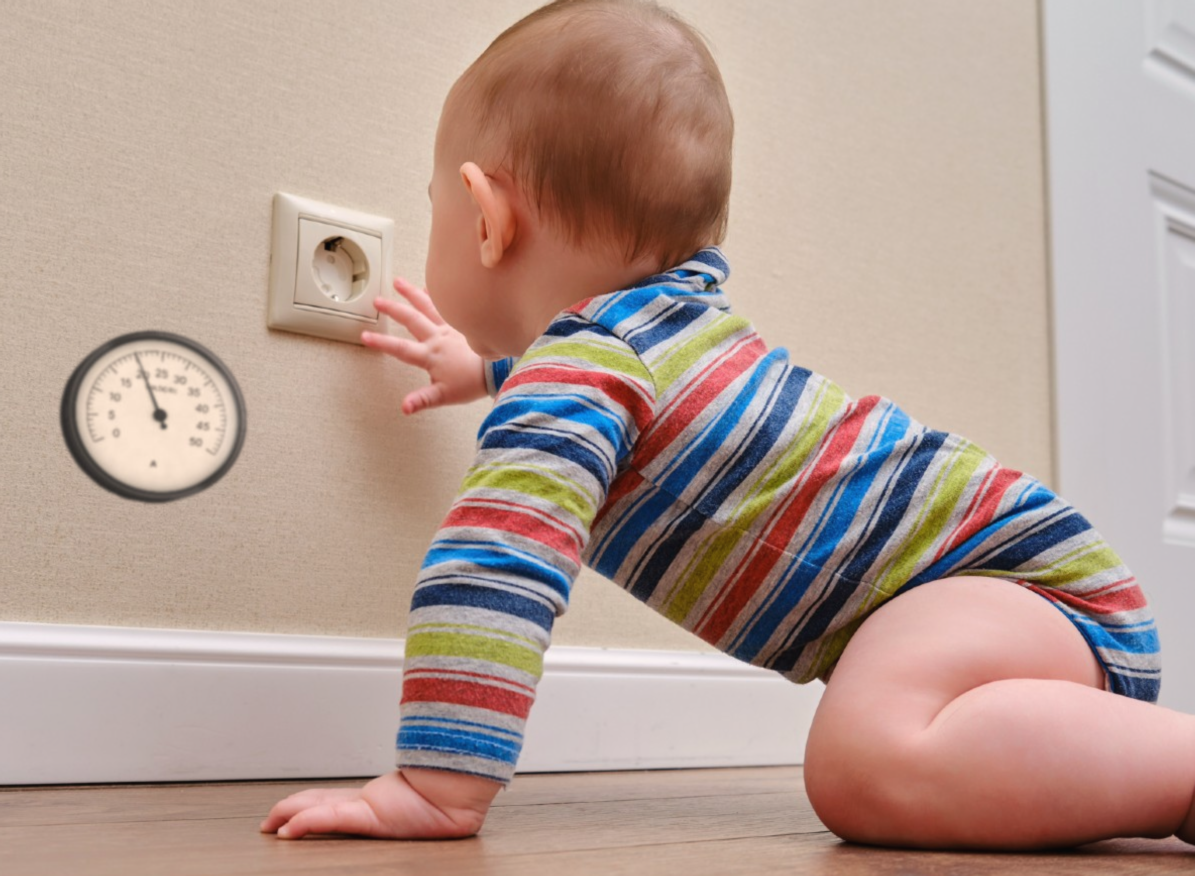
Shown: 20; A
